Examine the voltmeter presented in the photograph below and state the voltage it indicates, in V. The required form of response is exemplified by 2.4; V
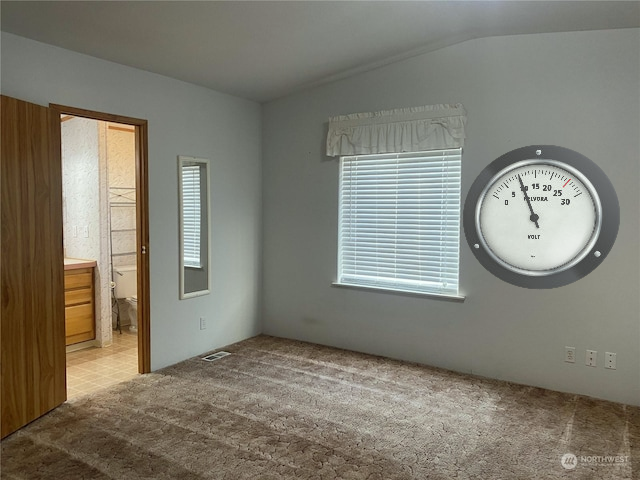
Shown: 10; V
